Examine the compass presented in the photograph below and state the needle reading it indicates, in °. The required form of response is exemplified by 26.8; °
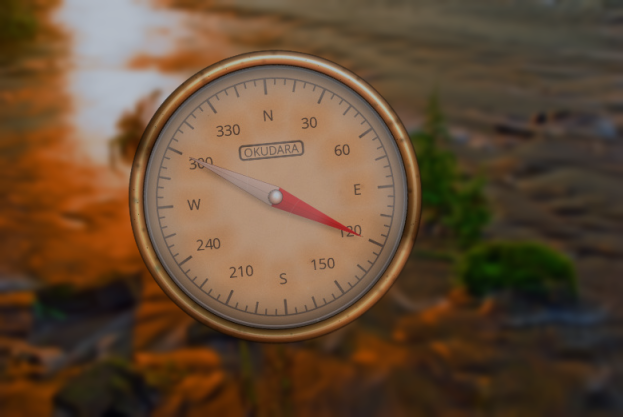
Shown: 120; °
